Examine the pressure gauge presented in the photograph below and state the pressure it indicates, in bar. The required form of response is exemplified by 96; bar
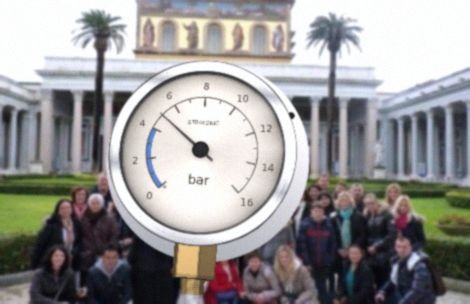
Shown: 5; bar
